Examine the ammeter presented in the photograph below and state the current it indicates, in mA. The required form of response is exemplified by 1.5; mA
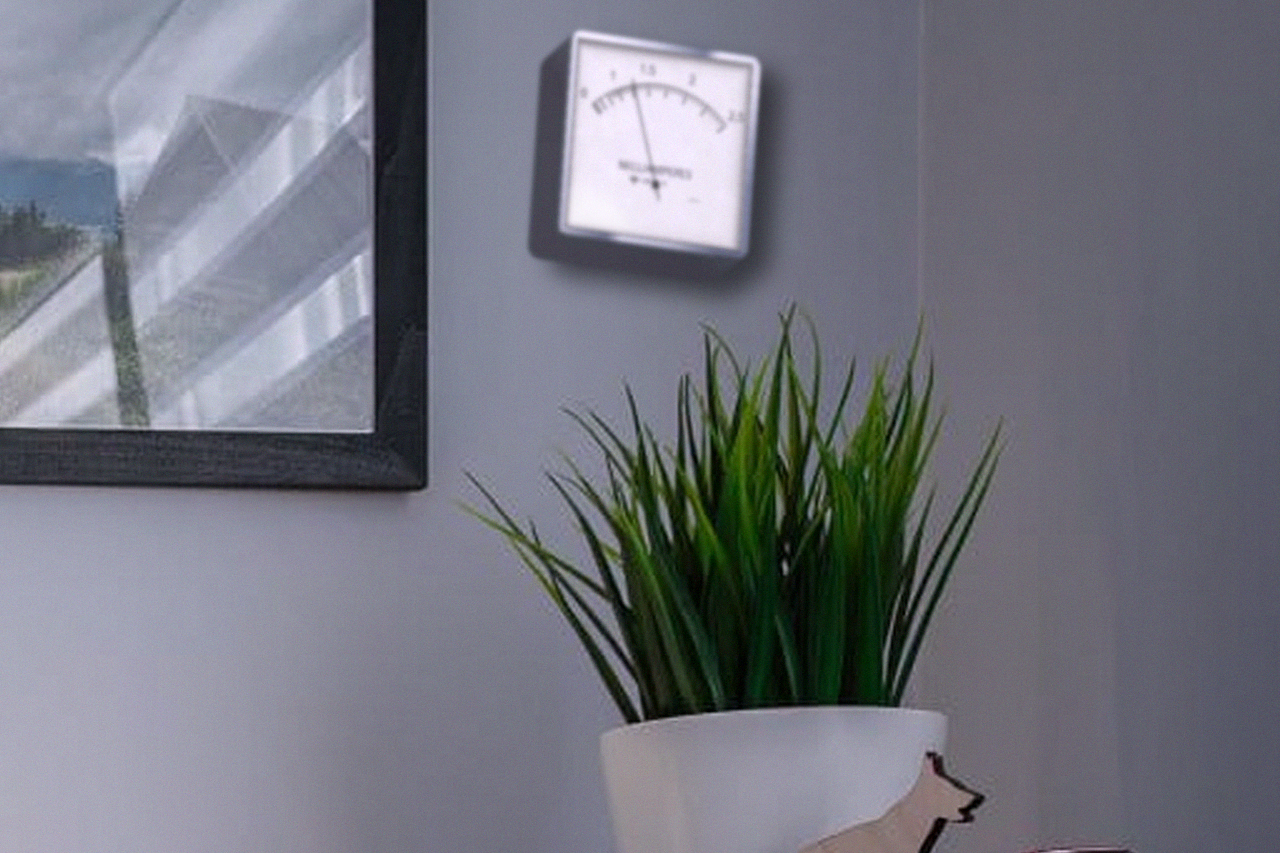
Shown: 1.25; mA
